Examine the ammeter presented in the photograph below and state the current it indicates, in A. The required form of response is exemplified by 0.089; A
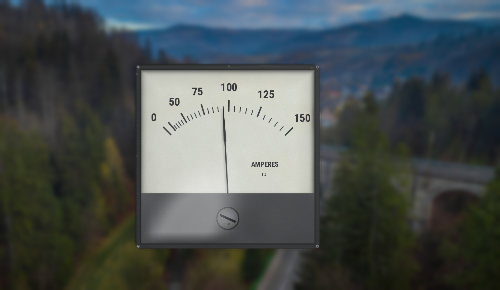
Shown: 95; A
